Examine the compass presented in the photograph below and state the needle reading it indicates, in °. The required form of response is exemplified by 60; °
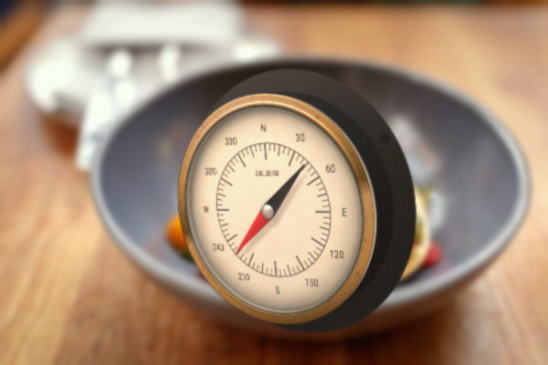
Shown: 225; °
